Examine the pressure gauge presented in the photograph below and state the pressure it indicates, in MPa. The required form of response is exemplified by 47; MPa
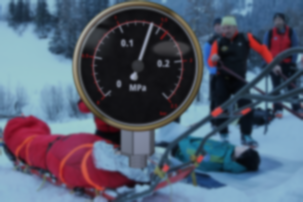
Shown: 0.14; MPa
